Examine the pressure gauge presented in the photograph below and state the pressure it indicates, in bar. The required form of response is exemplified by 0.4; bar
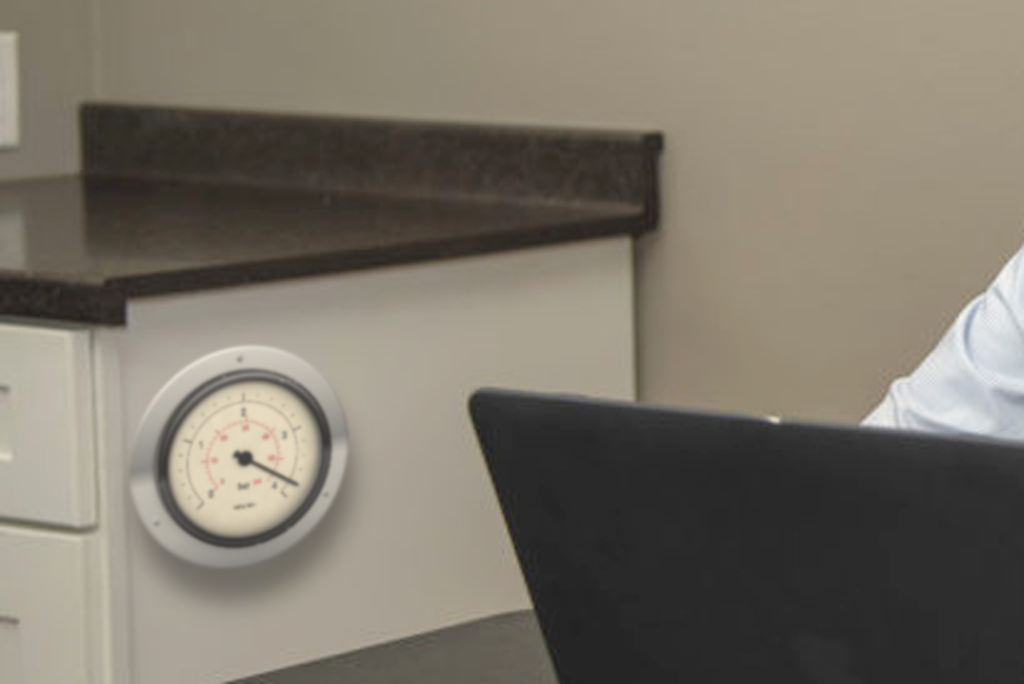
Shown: 3.8; bar
